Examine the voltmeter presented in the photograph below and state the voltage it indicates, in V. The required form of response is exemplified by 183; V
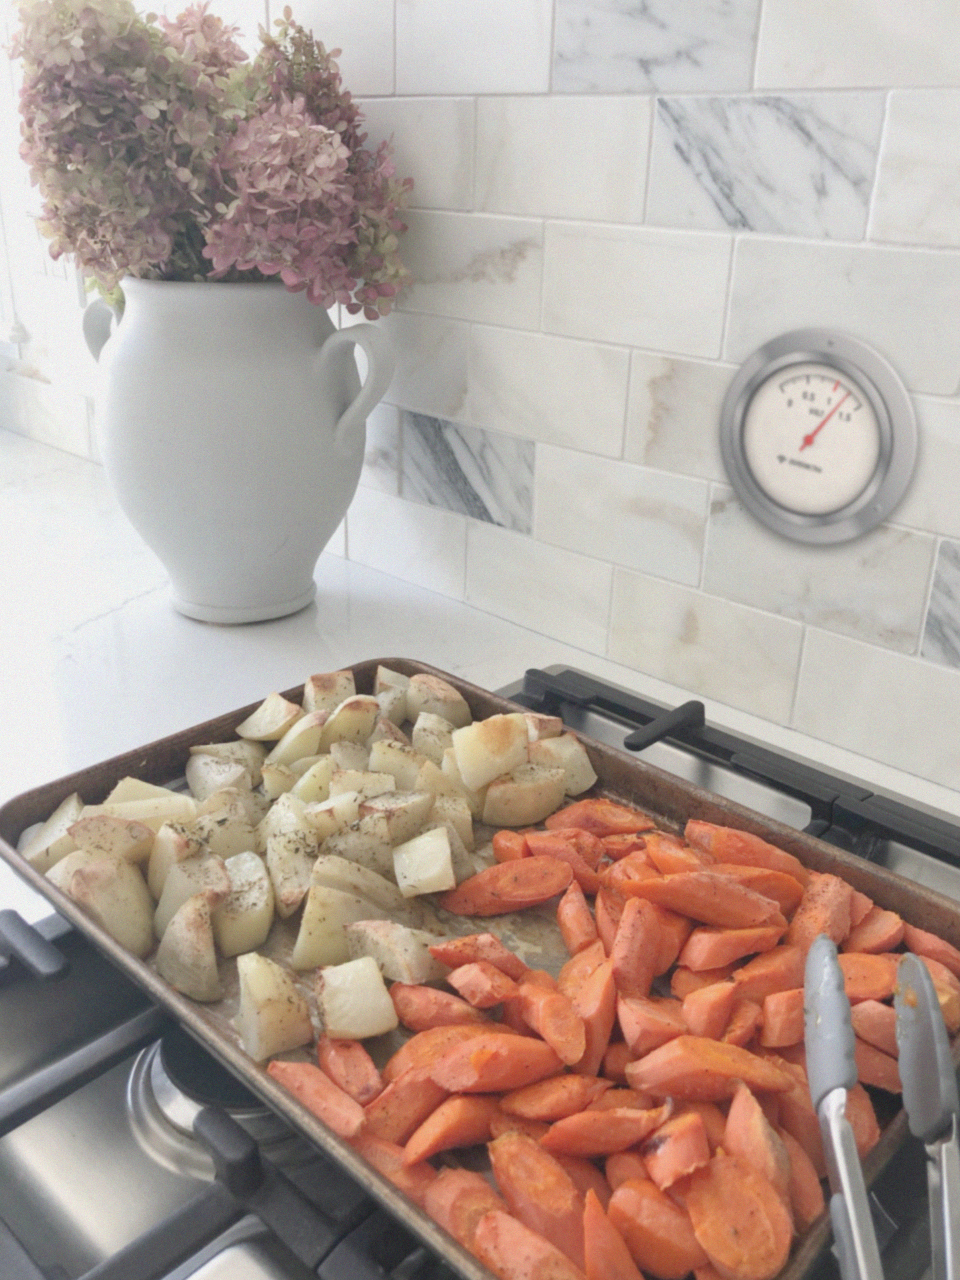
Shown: 1.25; V
